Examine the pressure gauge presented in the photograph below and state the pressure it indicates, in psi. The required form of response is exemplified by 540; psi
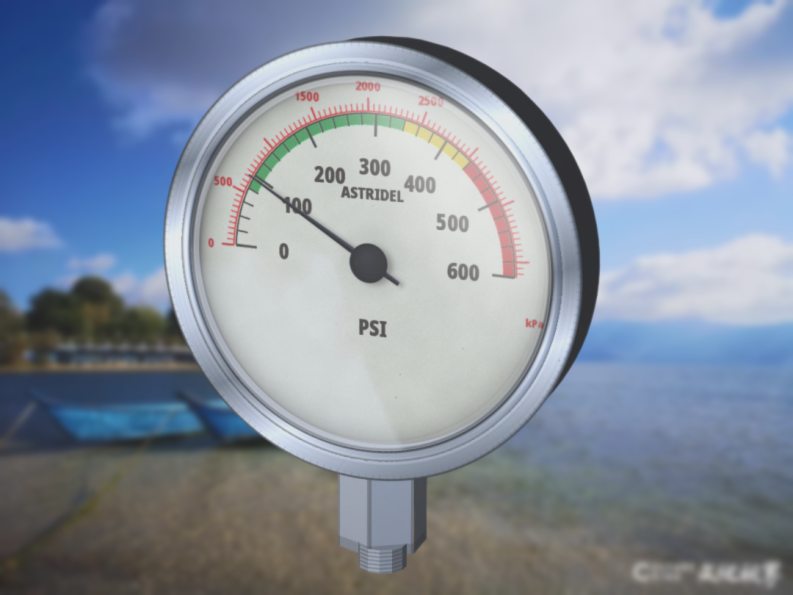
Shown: 100; psi
